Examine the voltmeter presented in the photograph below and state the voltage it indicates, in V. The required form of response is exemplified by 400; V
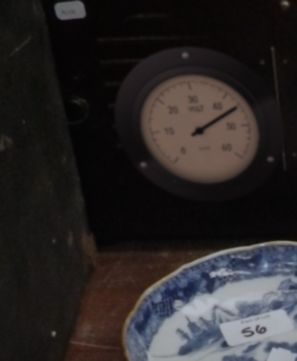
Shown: 44; V
